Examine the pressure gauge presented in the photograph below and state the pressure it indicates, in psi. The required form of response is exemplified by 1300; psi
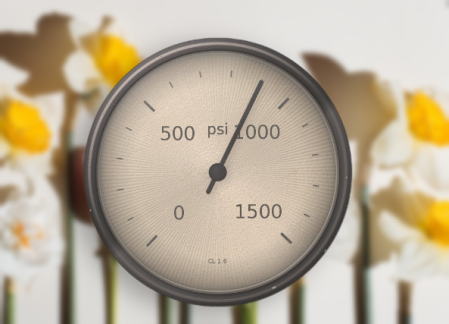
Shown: 900; psi
